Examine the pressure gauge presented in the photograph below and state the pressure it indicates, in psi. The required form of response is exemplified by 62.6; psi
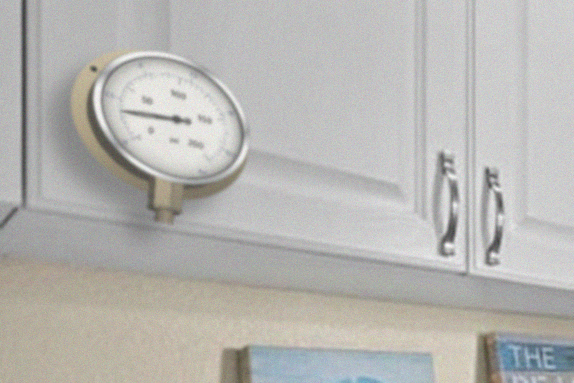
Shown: 25; psi
